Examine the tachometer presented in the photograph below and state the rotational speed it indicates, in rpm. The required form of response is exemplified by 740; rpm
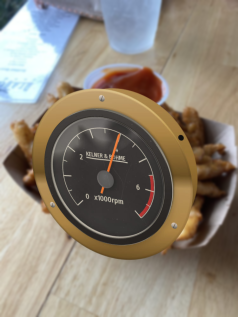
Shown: 4000; rpm
